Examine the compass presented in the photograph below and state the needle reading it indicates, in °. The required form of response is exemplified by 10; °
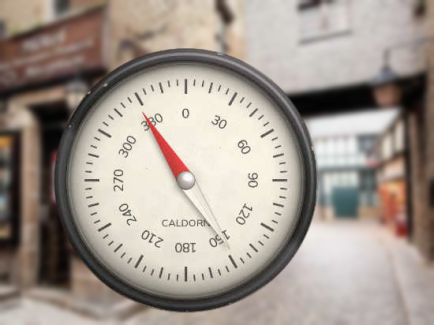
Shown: 327.5; °
